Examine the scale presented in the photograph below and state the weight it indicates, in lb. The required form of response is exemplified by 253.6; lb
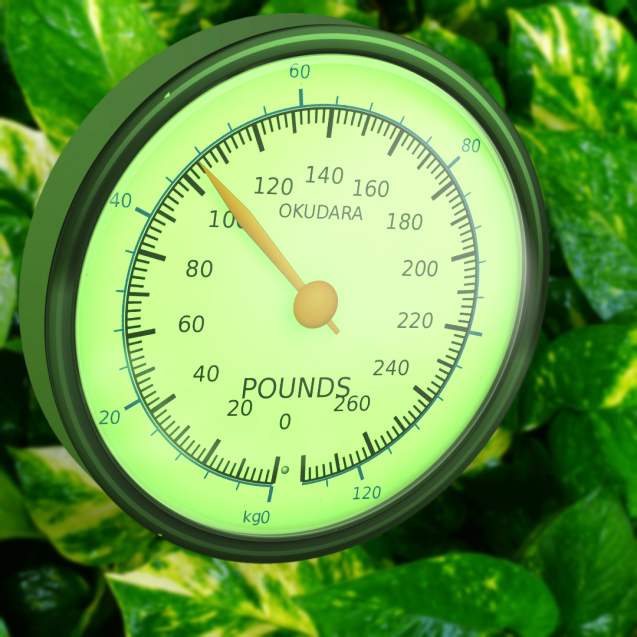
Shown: 104; lb
